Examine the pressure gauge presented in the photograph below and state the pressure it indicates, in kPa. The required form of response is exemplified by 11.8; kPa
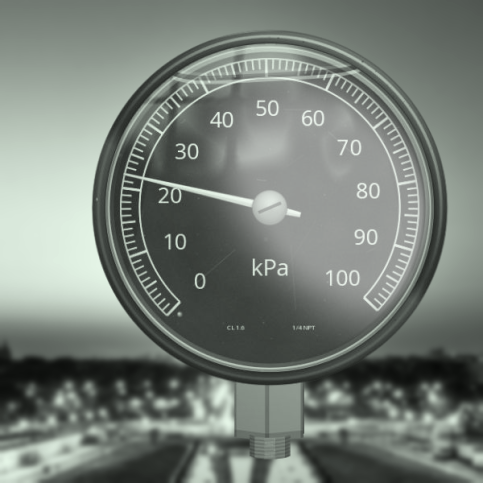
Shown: 22; kPa
